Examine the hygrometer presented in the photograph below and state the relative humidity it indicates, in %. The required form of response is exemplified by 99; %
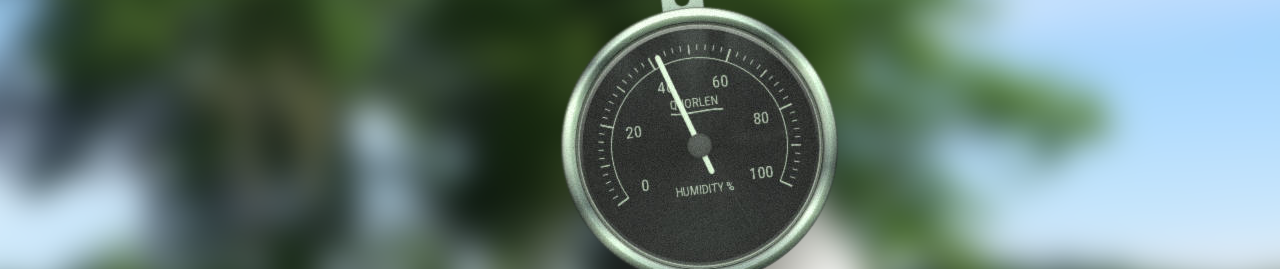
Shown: 42; %
